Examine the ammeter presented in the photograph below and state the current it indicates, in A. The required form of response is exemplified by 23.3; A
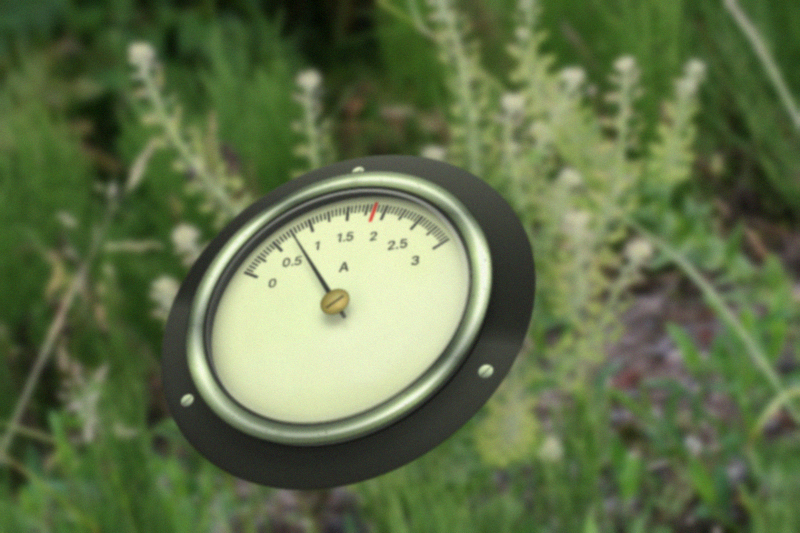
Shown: 0.75; A
